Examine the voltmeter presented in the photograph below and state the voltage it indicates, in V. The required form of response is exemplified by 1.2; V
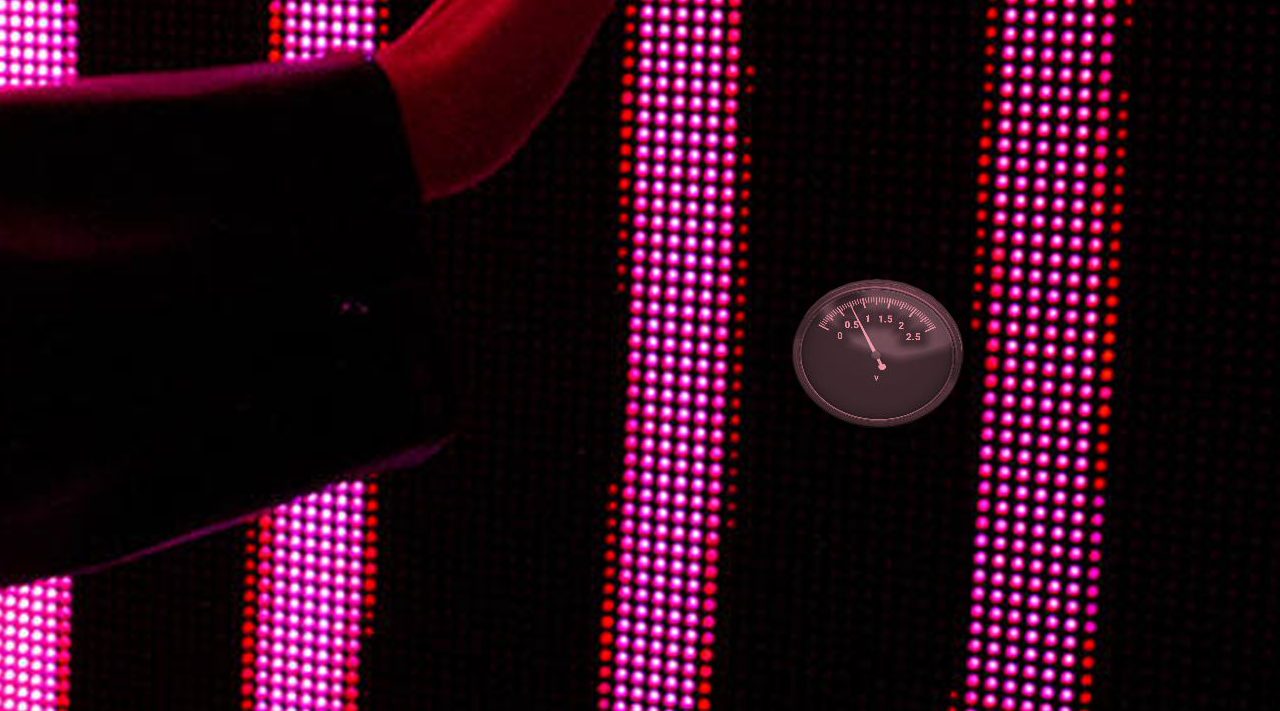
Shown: 0.75; V
